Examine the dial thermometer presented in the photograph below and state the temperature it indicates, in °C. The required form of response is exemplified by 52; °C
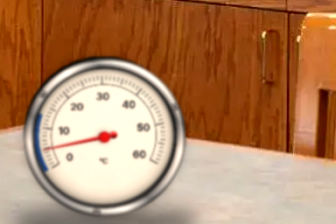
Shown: 5; °C
